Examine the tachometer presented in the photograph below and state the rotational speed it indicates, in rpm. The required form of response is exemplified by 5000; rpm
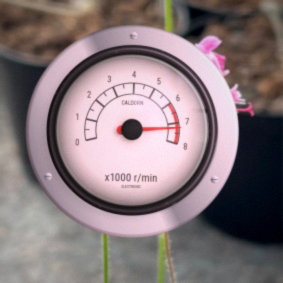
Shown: 7250; rpm
